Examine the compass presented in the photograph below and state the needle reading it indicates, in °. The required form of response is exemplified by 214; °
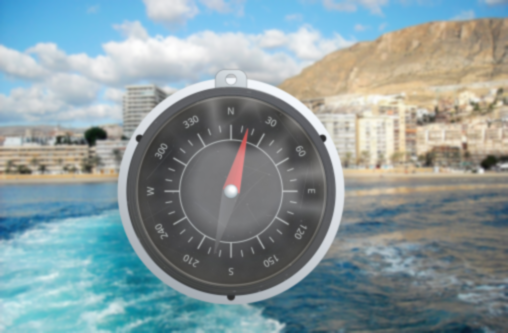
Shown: 15; °
